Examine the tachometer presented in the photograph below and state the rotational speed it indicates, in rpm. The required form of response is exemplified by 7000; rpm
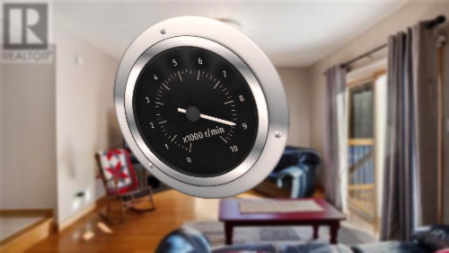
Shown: 9000; rpm
